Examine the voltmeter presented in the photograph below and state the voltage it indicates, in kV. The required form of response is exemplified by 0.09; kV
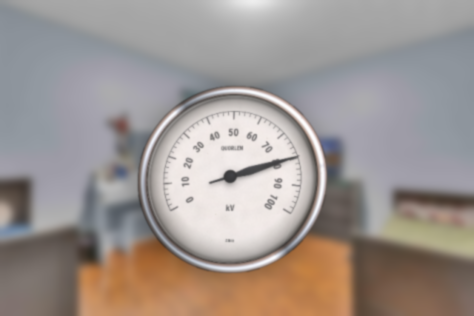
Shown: 80; kV
